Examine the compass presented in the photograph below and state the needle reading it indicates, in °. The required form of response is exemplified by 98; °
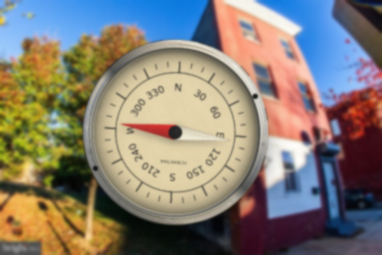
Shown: 275; °
